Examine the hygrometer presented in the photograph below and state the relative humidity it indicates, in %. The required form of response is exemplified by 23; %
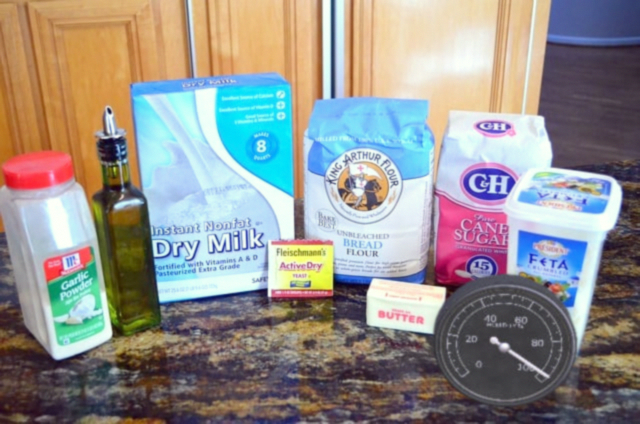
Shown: 96; %
